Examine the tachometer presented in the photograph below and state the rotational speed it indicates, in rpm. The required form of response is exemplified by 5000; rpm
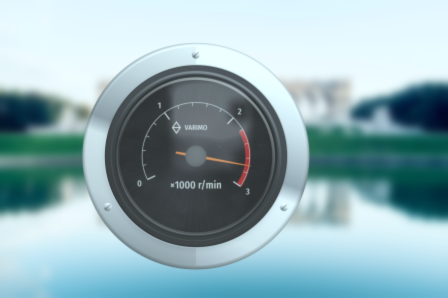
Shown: 2700; rpm
